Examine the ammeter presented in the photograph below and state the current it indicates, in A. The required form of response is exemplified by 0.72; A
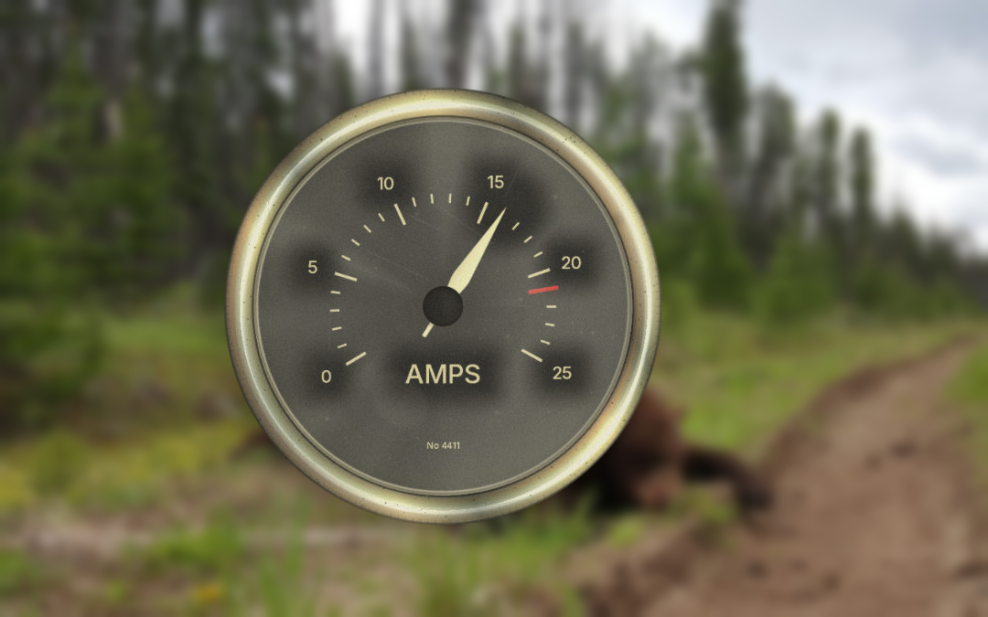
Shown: 16; A
